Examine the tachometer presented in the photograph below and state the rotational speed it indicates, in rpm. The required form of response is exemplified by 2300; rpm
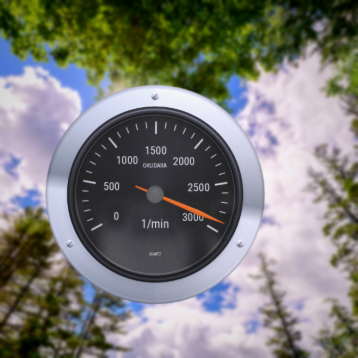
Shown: 2900; rpm
